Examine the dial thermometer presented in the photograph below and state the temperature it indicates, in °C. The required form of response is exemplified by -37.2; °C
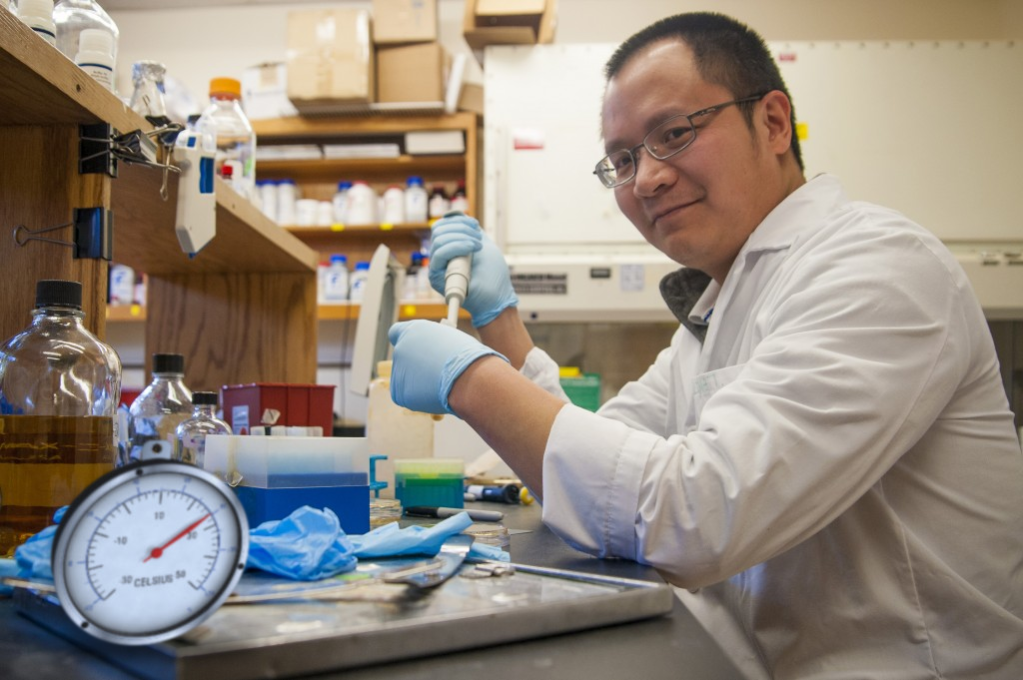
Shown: 26; °C
